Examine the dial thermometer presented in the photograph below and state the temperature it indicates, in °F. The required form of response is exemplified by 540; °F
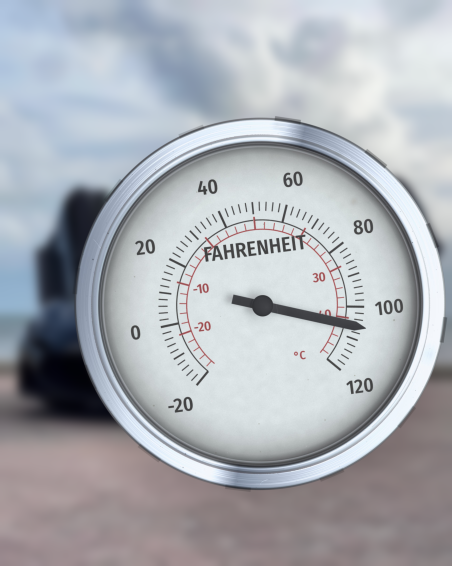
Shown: 106; °F
